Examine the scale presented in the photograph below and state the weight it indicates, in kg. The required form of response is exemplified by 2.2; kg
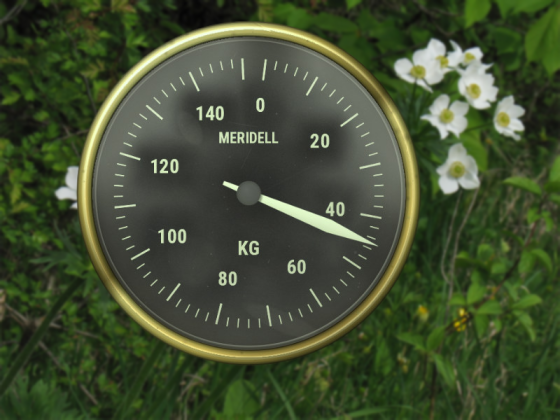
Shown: 45; kg
